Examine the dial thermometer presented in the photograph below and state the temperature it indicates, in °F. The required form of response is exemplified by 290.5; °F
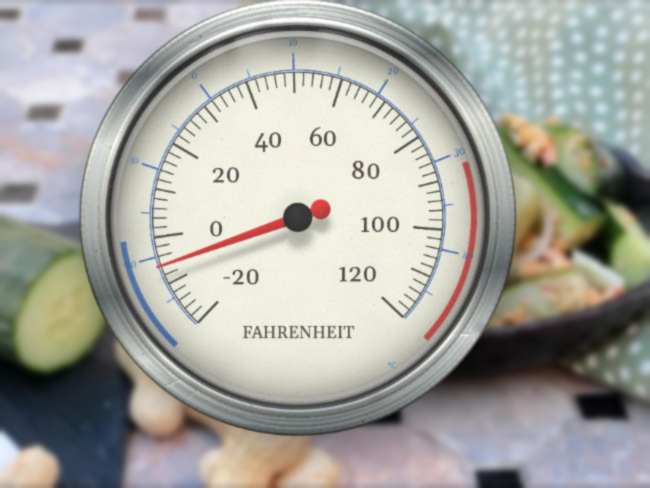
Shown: -6; °F
